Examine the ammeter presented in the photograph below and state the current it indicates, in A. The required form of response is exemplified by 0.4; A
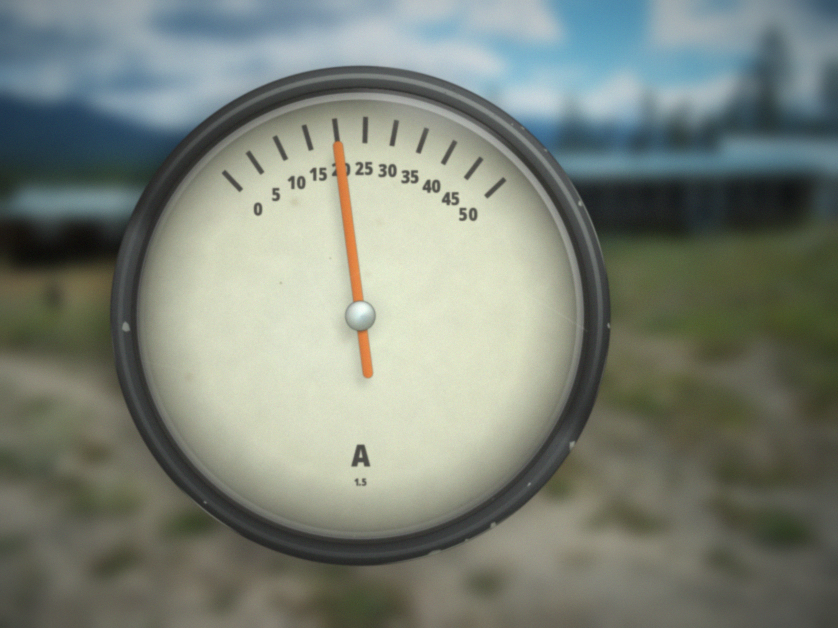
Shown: 20; A
